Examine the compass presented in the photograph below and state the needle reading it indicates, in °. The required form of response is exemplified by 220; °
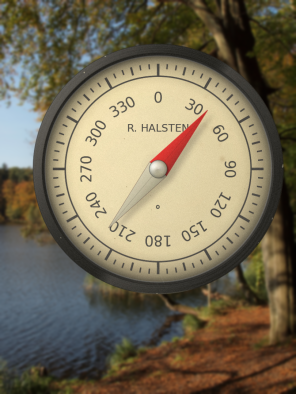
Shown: 40; °
